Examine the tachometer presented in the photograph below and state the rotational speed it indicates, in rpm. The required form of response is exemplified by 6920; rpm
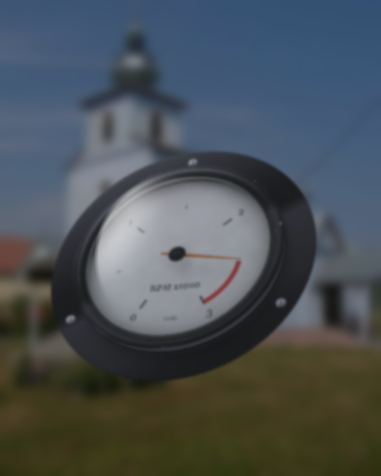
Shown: 2500; rpm
